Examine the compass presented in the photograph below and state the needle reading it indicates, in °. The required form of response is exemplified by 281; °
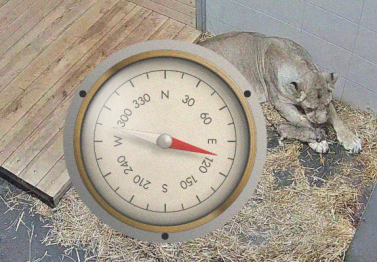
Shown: 105; °
